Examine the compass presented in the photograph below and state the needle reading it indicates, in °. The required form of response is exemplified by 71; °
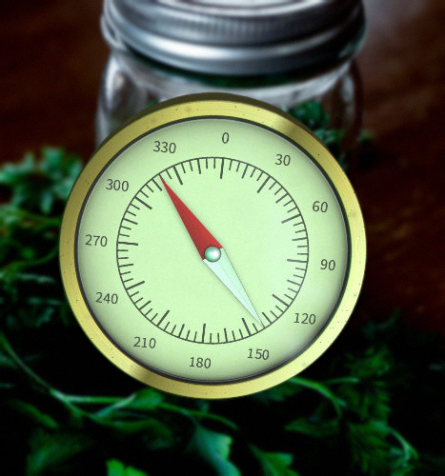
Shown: 320; °
